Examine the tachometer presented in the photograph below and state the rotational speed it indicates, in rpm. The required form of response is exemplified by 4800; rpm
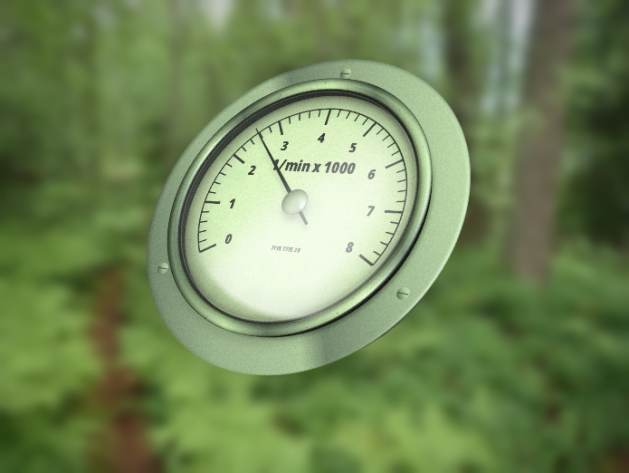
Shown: 2600; rpm
